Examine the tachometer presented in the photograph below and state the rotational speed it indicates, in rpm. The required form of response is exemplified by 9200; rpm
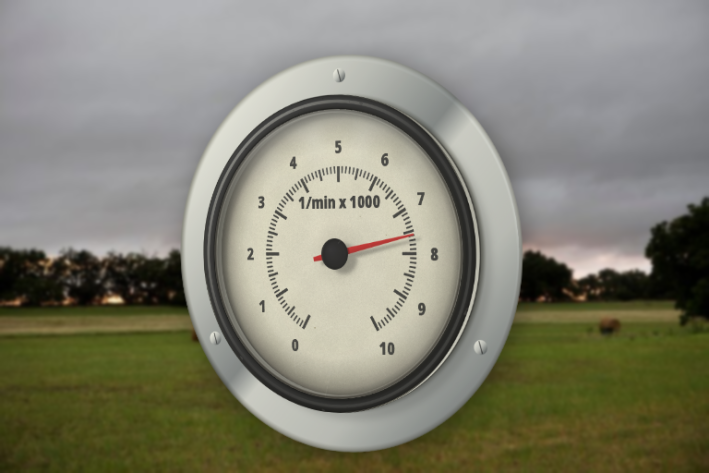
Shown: 7600; rpm
